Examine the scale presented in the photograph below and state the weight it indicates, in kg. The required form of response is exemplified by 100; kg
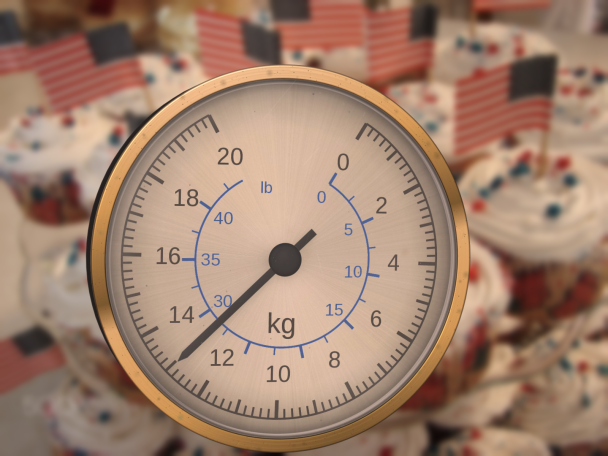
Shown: 13; kg
